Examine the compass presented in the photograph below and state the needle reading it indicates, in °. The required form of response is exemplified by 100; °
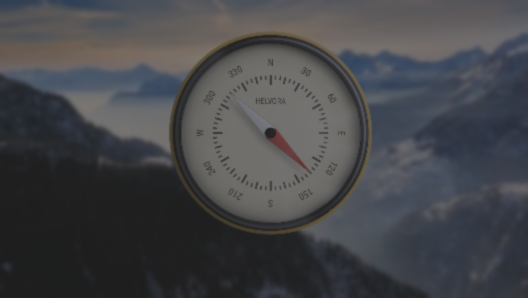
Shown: 135; °
